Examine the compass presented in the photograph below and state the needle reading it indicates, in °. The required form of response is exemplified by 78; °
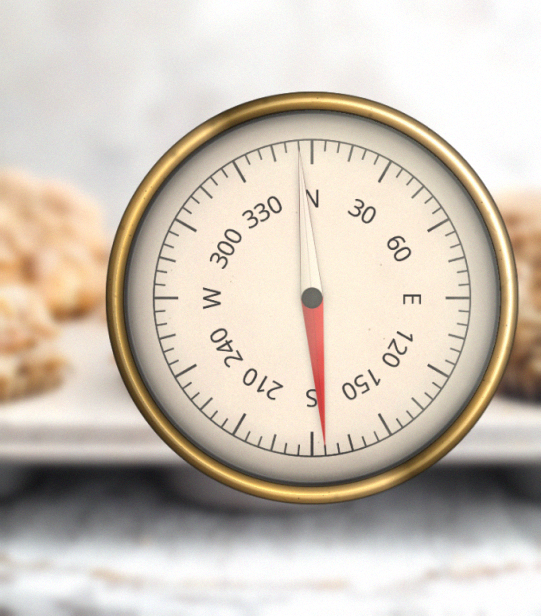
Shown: 175; °
